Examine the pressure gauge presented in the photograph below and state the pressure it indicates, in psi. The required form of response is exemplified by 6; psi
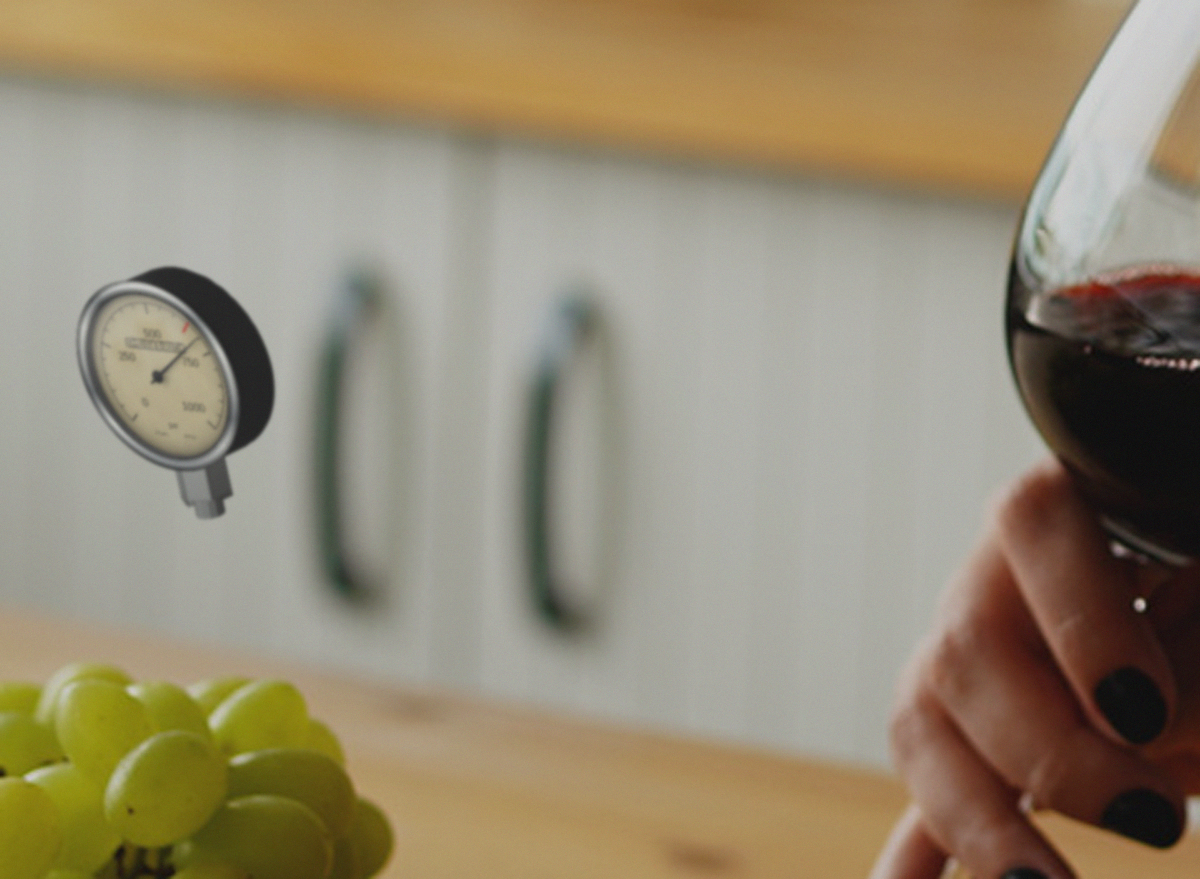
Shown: 700; psi
